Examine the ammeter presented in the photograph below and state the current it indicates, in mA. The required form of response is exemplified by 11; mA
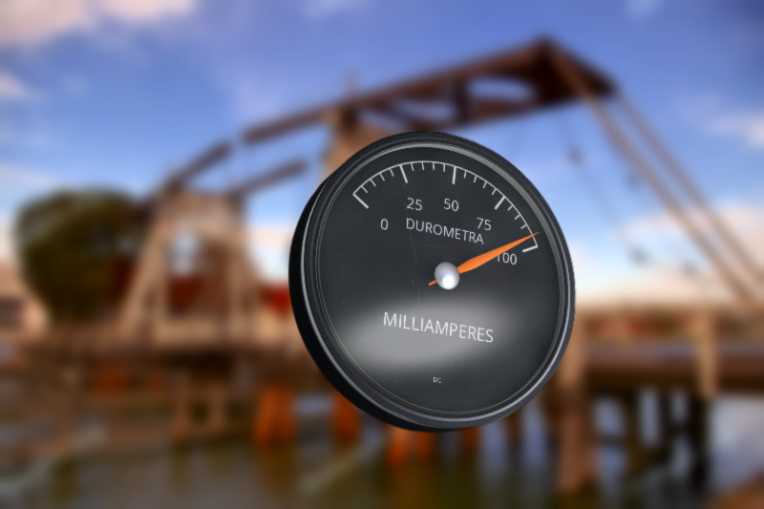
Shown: 95; mA
